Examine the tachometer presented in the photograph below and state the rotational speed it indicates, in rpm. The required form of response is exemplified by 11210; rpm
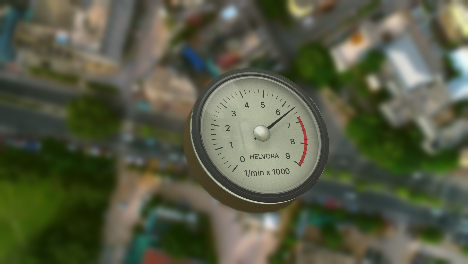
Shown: 6400; rpm
